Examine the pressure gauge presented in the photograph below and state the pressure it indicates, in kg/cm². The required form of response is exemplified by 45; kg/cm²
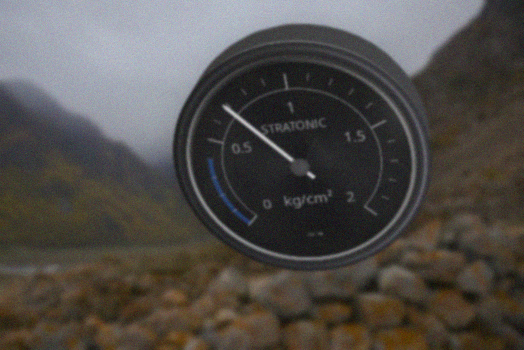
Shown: 0.7; kg/cm²
